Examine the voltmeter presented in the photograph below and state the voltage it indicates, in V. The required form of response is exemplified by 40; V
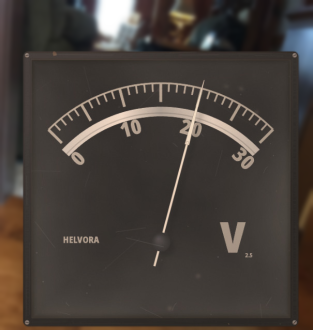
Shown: 20; V
